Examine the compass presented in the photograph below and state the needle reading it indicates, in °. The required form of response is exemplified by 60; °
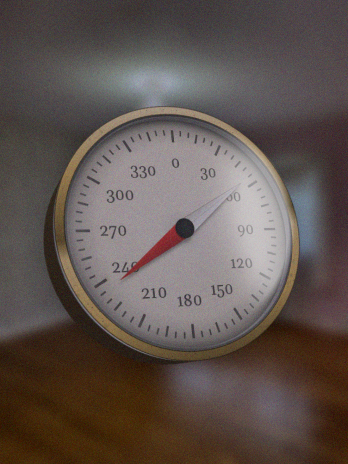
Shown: 235; °
